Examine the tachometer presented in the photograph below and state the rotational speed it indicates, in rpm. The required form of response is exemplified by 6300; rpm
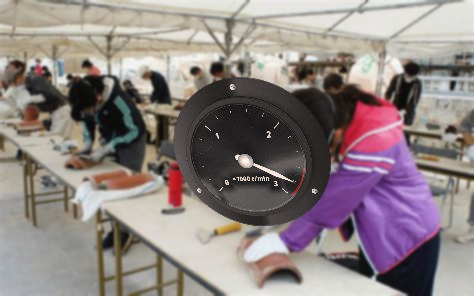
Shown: 2800; rpm
